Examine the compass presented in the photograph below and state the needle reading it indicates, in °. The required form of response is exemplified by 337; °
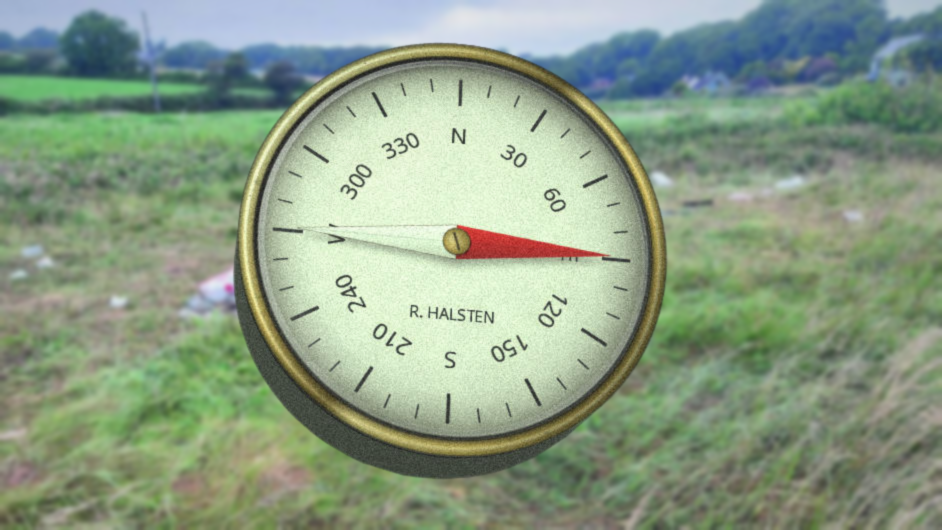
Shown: 90; °
